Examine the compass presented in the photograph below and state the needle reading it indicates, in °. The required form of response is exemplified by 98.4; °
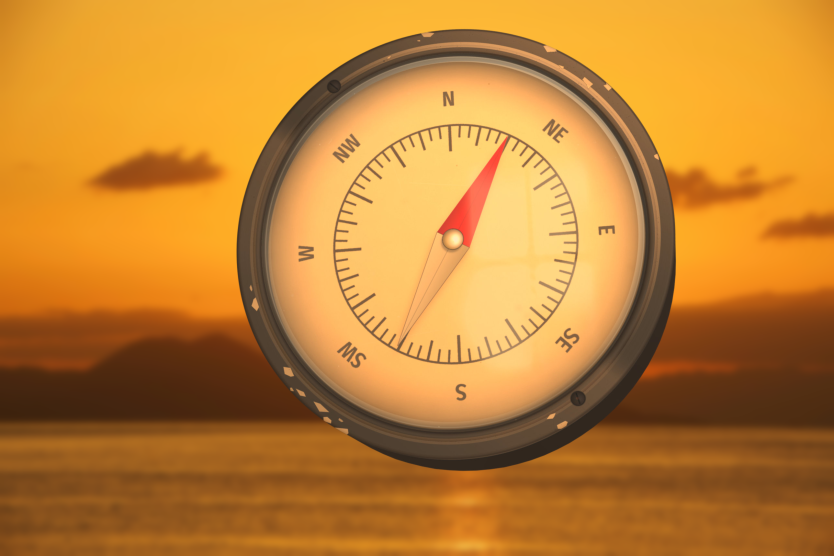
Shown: 30; °
